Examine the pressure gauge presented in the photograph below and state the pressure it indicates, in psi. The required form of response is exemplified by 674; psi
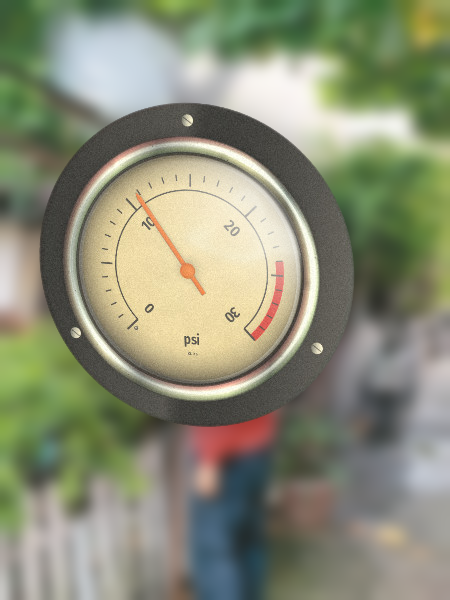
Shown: 11; psi
